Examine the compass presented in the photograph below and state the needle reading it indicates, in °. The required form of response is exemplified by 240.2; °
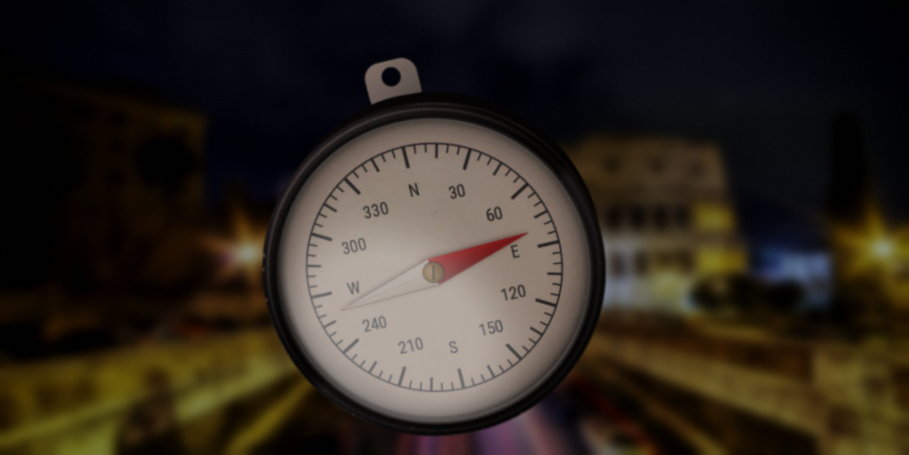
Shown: 80; °
